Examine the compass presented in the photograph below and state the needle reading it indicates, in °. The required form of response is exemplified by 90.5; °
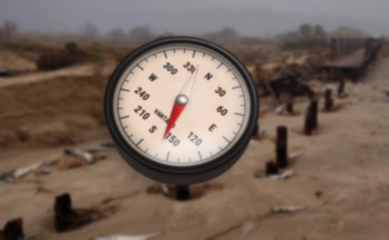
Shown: 160; °
